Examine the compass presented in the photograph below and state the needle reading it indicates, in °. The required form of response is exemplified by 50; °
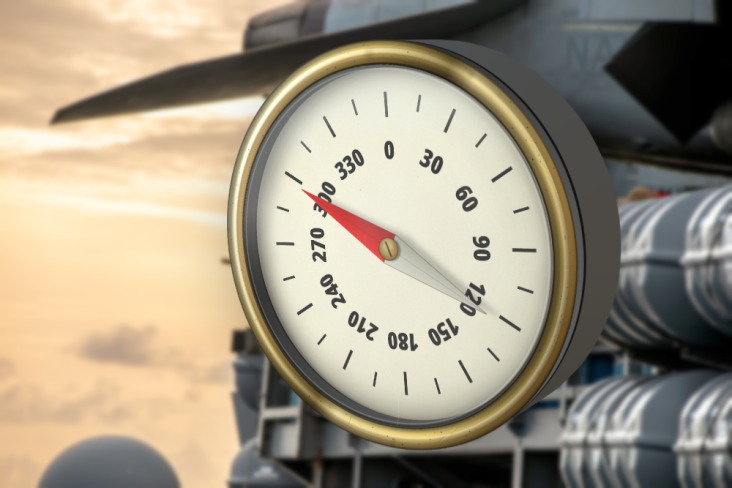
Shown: 300; °
